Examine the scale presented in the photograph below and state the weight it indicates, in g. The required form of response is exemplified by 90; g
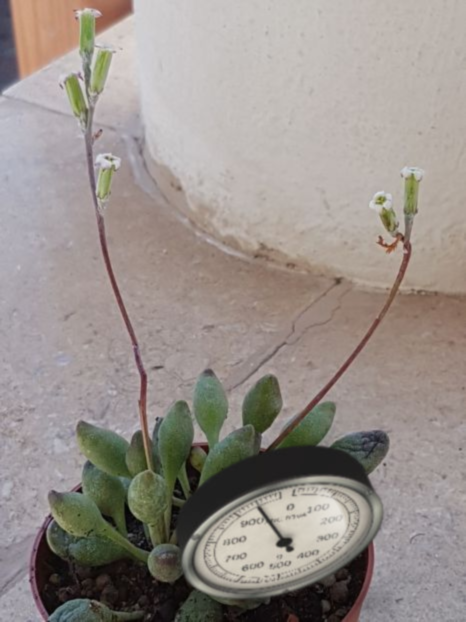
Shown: 950; g
